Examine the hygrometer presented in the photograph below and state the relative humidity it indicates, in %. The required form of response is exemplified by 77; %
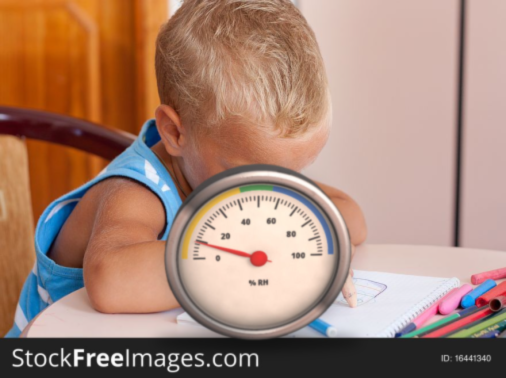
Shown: 10; %
